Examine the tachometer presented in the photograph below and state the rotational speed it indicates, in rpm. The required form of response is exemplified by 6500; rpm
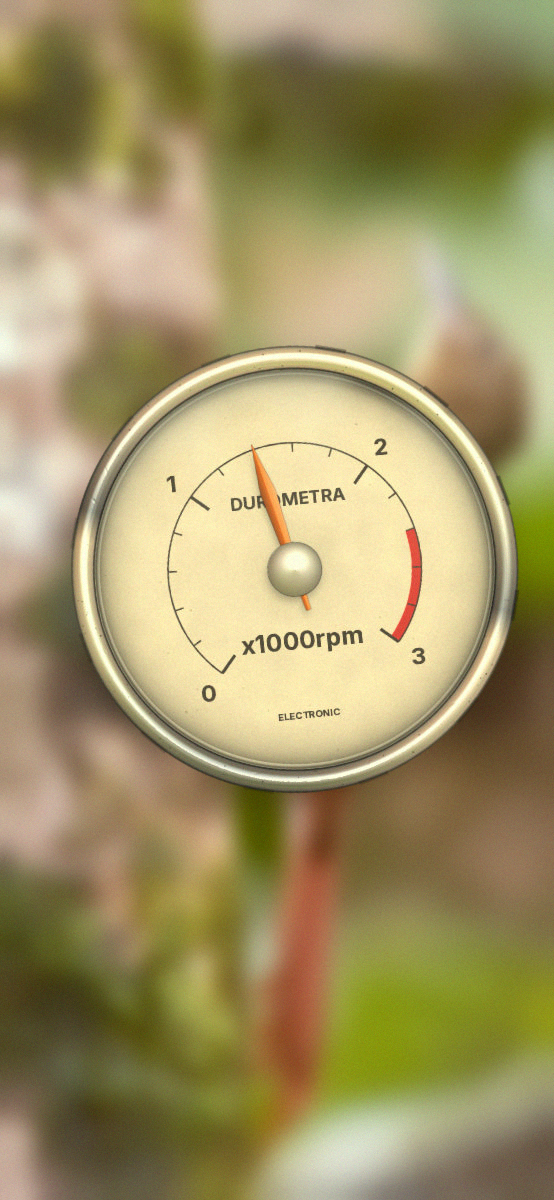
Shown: 1400; rpm
